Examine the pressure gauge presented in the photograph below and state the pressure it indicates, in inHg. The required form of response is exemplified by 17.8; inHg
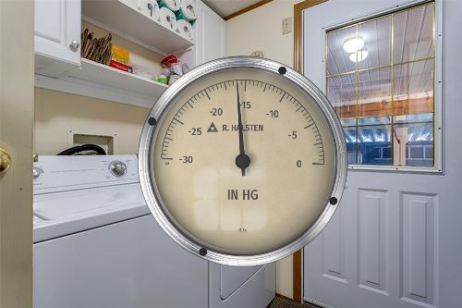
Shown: -16; inHg
